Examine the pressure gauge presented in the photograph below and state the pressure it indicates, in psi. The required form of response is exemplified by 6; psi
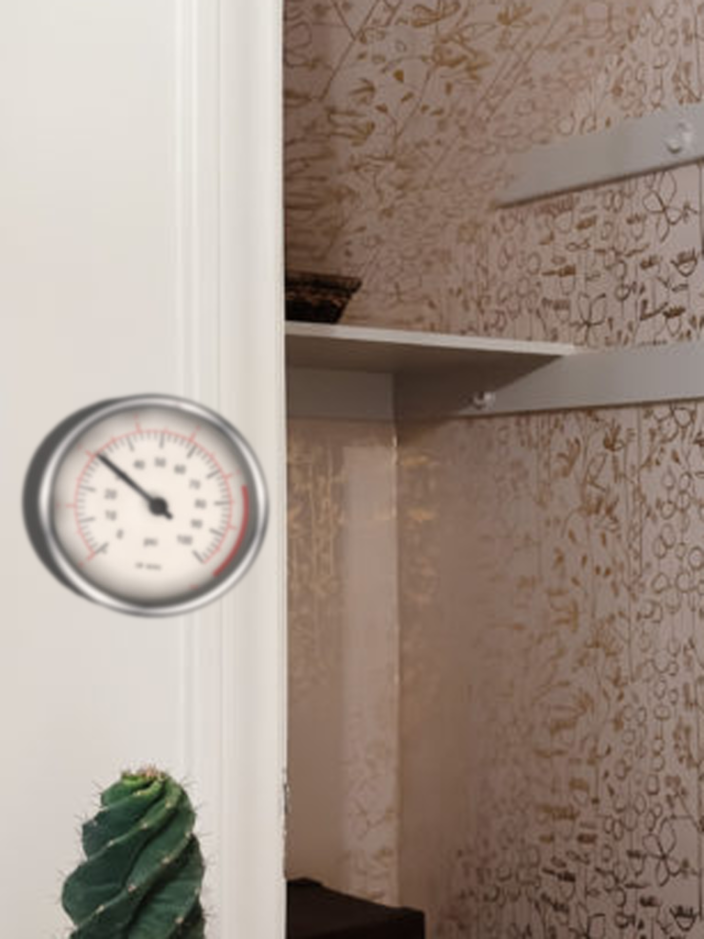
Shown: 30; psi
